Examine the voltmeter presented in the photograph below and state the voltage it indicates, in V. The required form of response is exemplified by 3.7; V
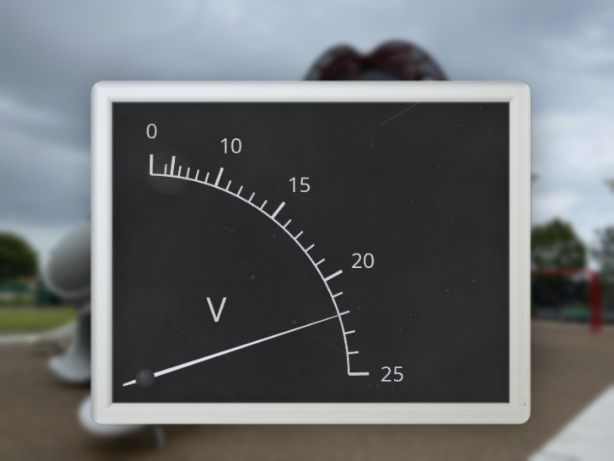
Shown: 22; V
